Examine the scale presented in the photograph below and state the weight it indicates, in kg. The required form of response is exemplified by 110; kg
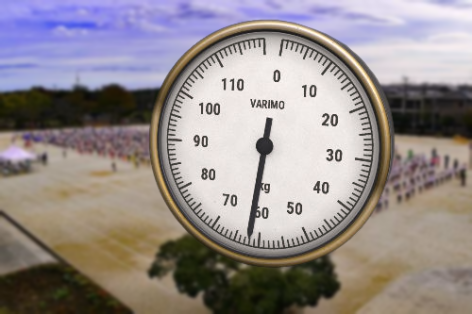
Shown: 62; kg
